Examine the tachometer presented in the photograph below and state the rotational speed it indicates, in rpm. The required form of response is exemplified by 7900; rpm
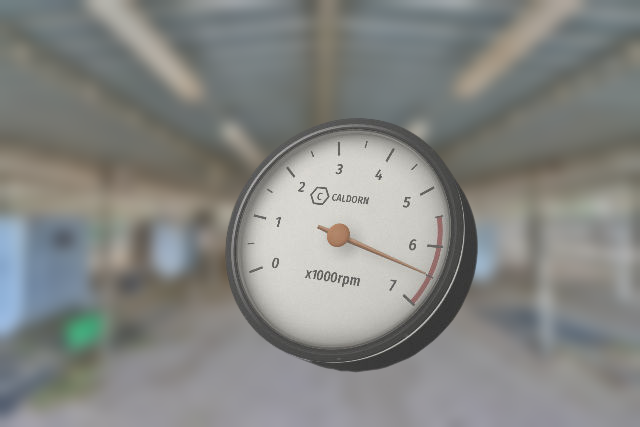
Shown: 6500; rpm
